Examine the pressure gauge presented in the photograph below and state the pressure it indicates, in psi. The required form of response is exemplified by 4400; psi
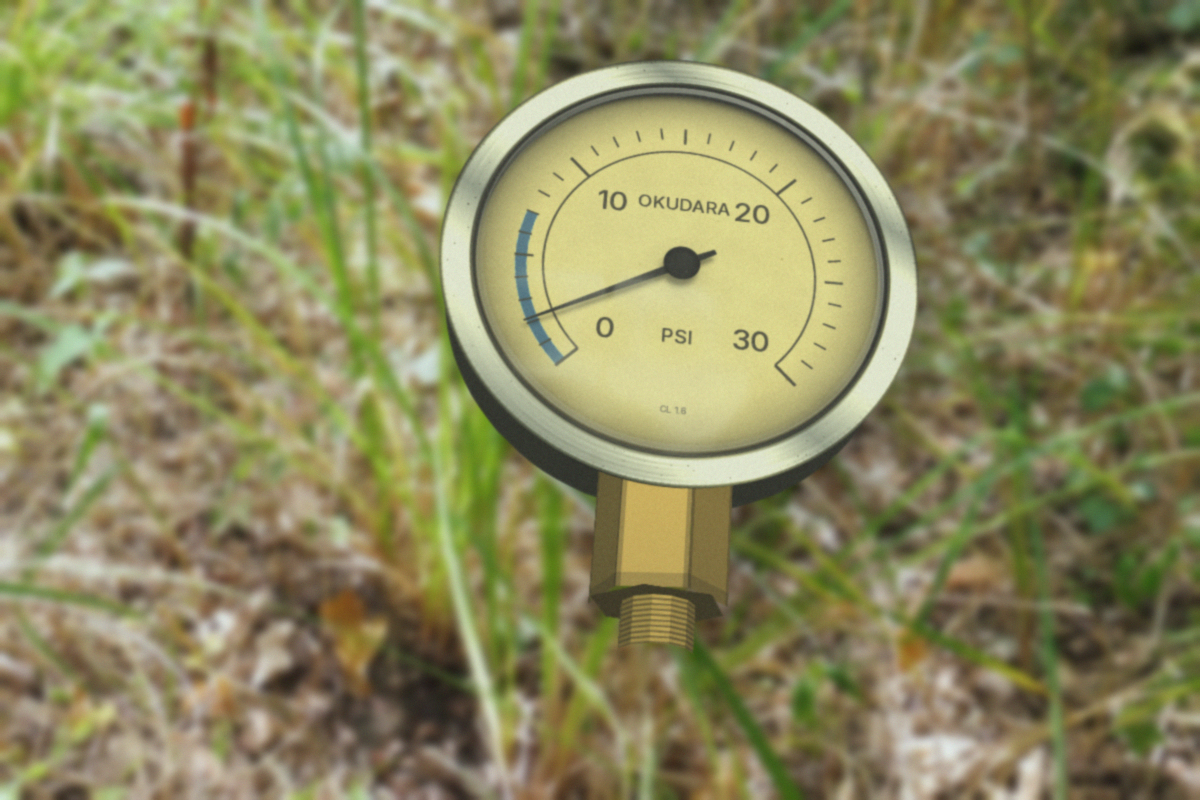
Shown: 2; psi
